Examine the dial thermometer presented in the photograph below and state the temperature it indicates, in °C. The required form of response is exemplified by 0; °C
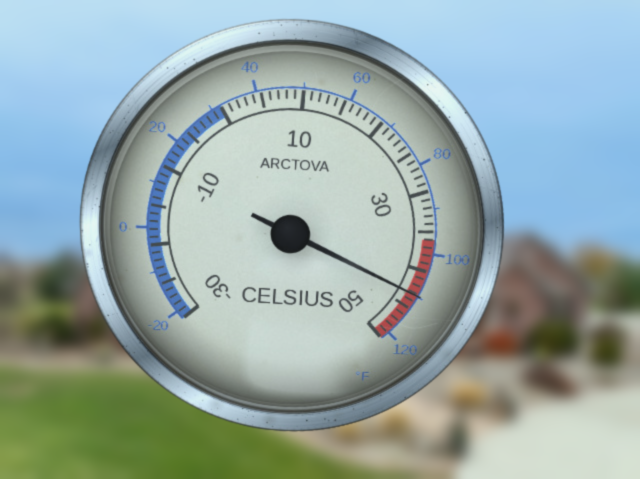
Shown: 43; °C
